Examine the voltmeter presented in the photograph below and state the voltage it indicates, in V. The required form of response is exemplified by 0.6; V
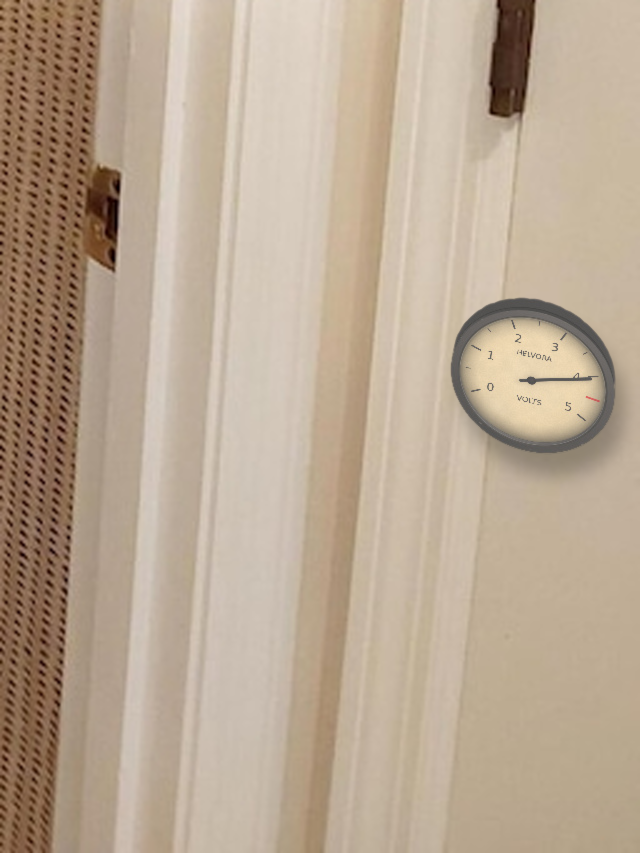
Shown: 4; V
